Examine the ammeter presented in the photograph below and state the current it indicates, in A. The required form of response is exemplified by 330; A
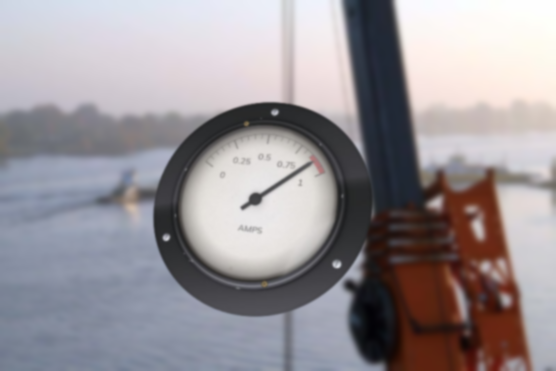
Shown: 0.9; A
